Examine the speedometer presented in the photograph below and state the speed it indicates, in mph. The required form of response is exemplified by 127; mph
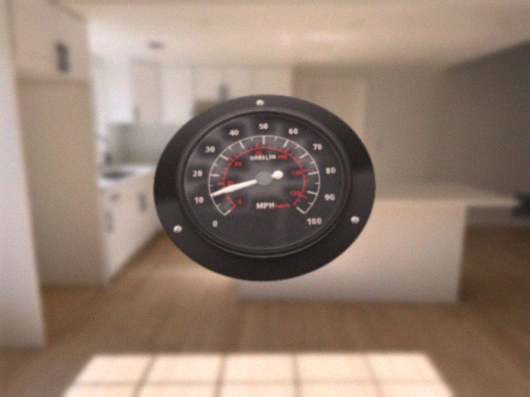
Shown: 10; mph
